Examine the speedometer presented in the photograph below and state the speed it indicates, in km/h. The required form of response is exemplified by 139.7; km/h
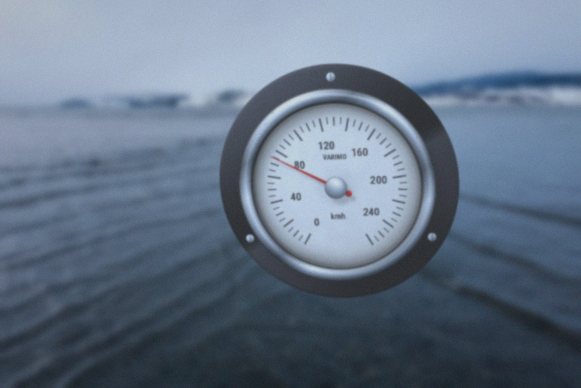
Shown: 75; km/h
